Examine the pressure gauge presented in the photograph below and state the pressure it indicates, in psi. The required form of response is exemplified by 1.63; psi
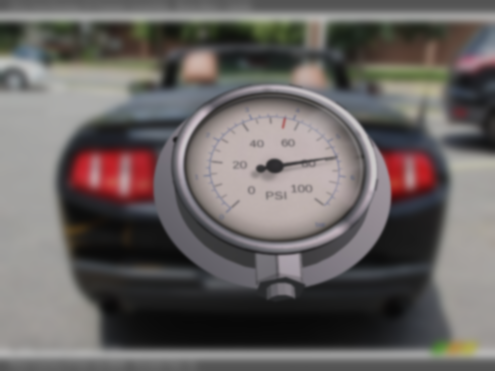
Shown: 80; psi
